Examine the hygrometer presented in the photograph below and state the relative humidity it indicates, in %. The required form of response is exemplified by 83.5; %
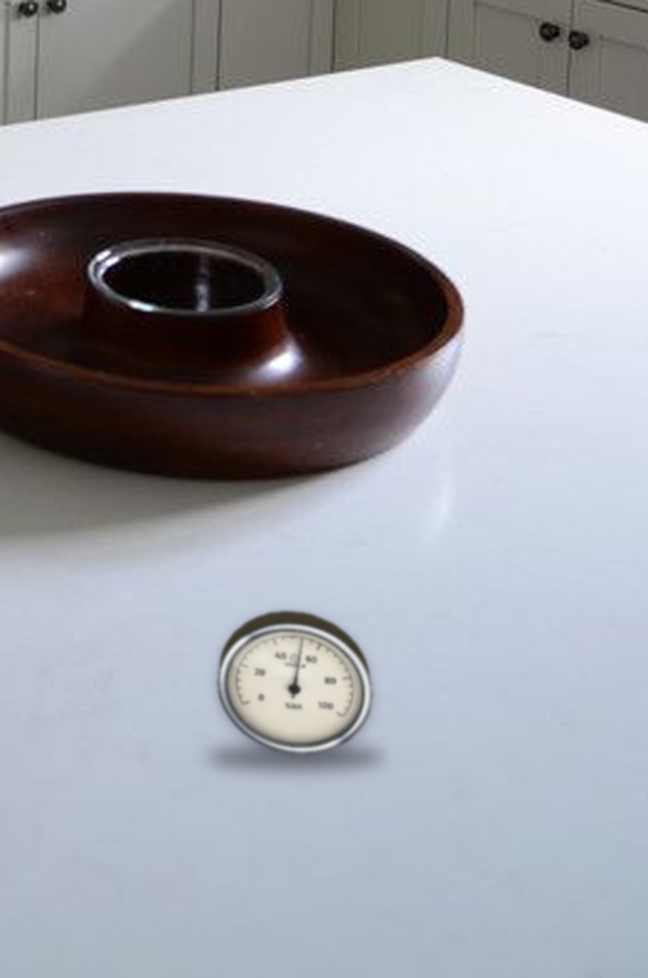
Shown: 52; %
